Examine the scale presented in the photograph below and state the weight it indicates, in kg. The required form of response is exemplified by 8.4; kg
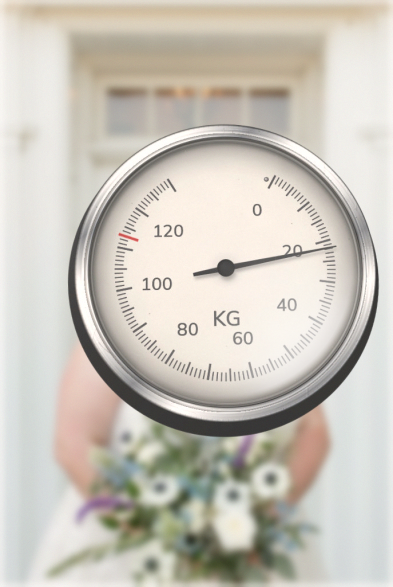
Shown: 22; kg
